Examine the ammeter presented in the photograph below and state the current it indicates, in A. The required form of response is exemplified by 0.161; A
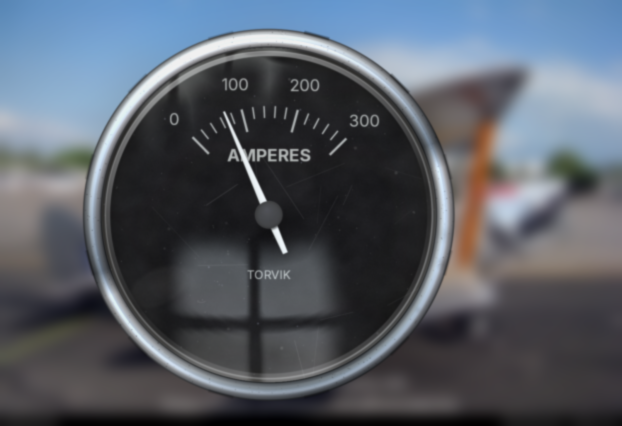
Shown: 70; A
